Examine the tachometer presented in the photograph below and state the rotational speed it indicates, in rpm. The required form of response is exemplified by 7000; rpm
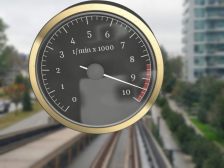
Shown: 9400; rpm
